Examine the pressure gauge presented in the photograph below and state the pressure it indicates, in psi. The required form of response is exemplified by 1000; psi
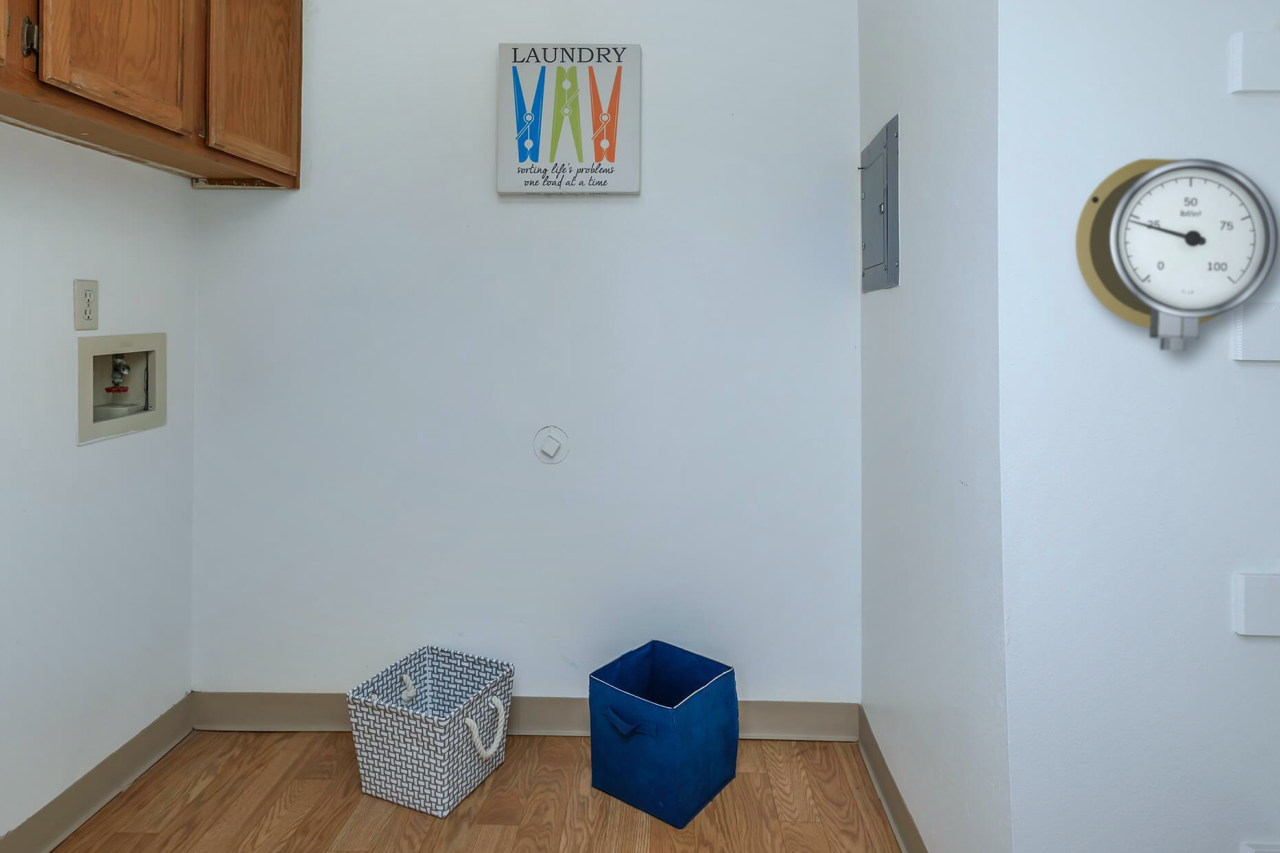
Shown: 22.5; psi
